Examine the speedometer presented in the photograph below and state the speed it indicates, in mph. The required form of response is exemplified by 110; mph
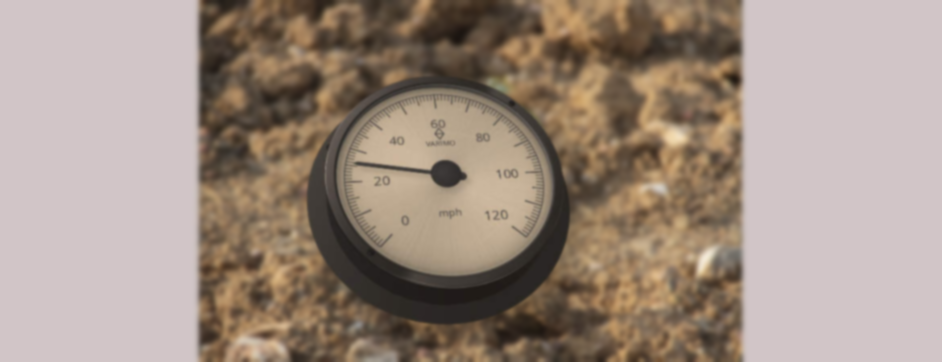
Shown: 25; mph
